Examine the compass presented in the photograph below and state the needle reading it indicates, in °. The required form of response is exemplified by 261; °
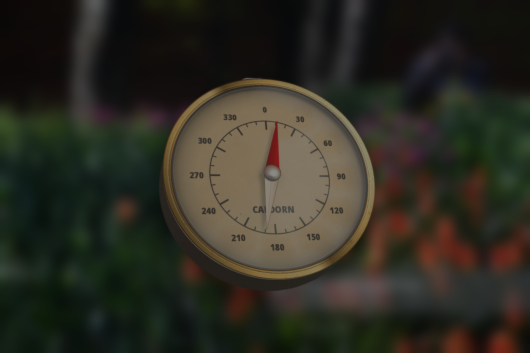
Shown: 10; °
